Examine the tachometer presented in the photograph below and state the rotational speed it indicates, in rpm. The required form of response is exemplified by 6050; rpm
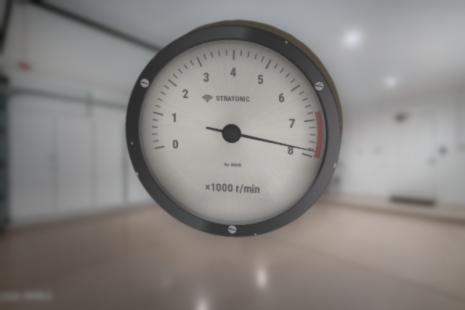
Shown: 7800; rpm
